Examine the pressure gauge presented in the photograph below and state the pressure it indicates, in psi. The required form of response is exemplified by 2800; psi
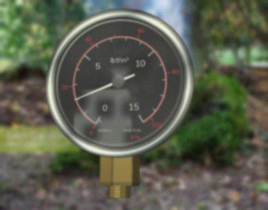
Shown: 2; psi
